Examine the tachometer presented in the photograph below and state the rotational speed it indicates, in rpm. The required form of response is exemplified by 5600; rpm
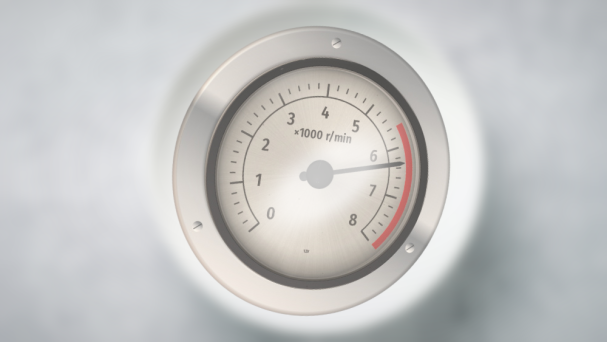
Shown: 6300; rpm
